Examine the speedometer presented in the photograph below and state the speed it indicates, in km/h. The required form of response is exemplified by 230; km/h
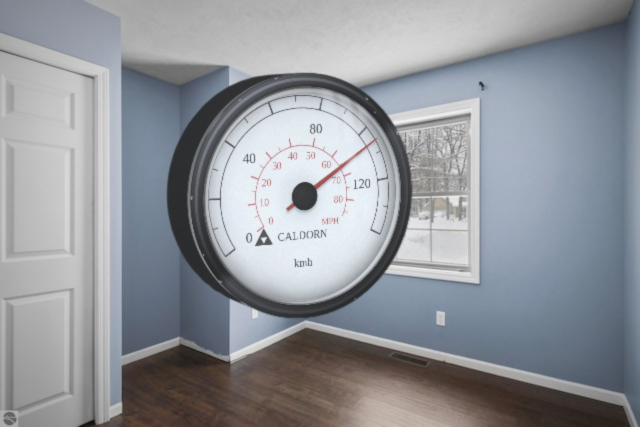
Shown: 105; km/h
